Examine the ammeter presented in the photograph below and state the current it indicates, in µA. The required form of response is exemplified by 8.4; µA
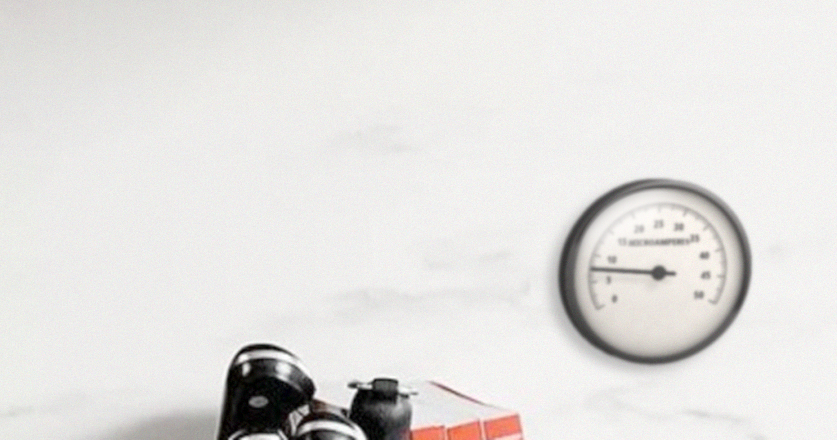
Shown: 7.5; µA
